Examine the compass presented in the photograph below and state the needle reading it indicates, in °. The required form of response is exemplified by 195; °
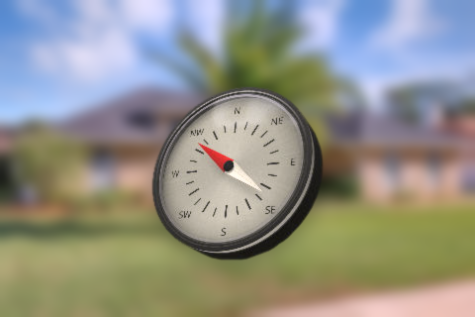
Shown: 307.5; °
